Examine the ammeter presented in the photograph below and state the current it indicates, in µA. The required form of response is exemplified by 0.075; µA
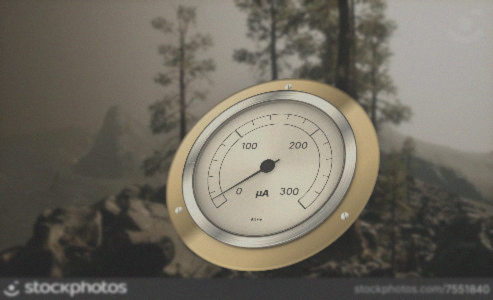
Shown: 10; µA
